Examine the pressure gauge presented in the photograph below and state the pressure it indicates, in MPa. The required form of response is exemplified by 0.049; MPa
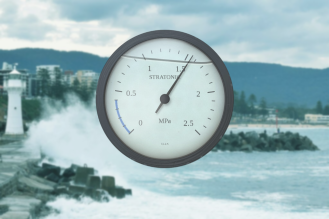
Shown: 1.55; MPa
